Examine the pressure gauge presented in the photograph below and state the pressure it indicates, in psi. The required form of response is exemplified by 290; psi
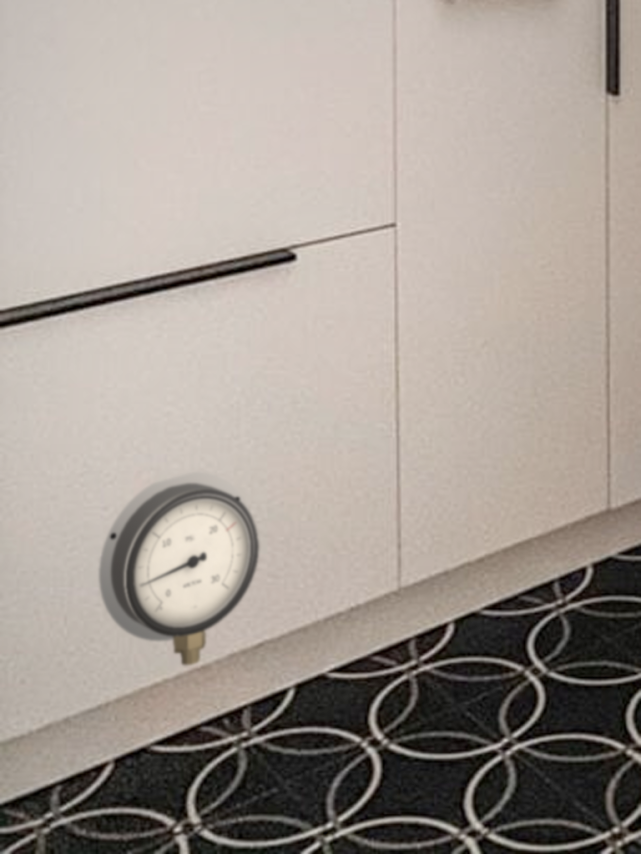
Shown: 4; psi
